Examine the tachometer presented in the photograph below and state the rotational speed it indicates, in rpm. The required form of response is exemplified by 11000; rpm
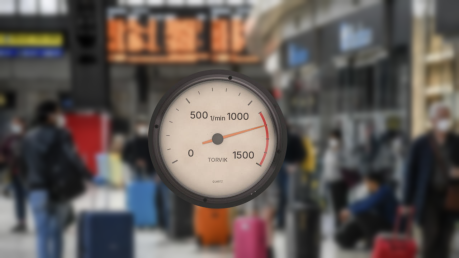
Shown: 1200; rpm
